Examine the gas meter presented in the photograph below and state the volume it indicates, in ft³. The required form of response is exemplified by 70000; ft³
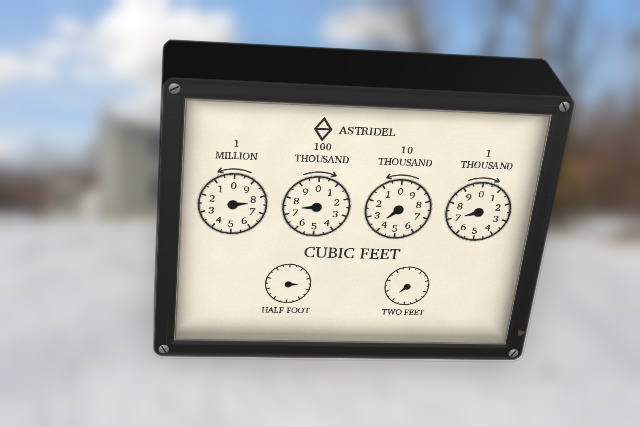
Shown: 773700; ft³
